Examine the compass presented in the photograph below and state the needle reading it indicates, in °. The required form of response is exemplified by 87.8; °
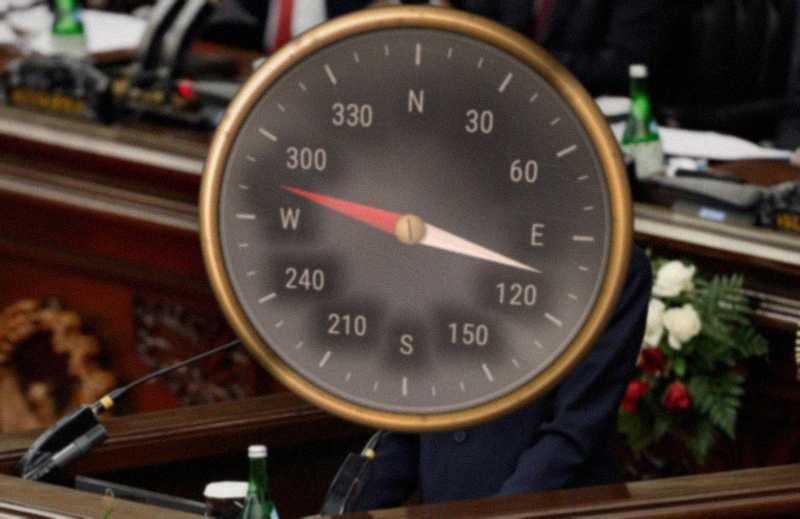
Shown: 285; °
